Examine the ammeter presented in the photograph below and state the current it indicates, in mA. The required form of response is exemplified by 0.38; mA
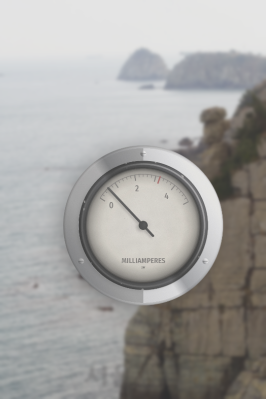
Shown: 0.6; mA
